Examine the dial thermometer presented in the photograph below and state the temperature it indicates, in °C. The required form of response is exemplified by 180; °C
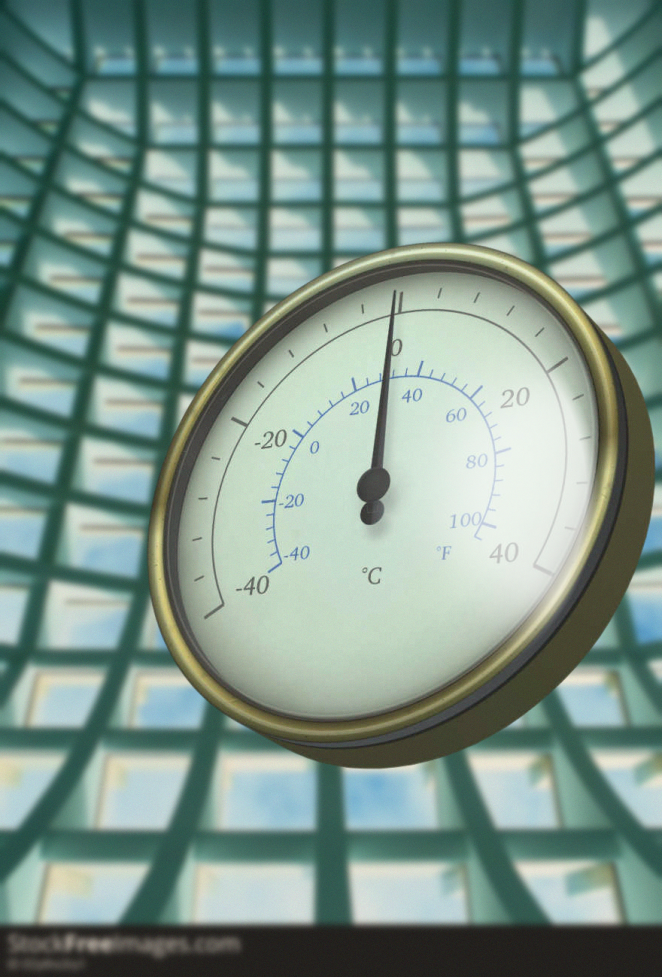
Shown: 0; °C
